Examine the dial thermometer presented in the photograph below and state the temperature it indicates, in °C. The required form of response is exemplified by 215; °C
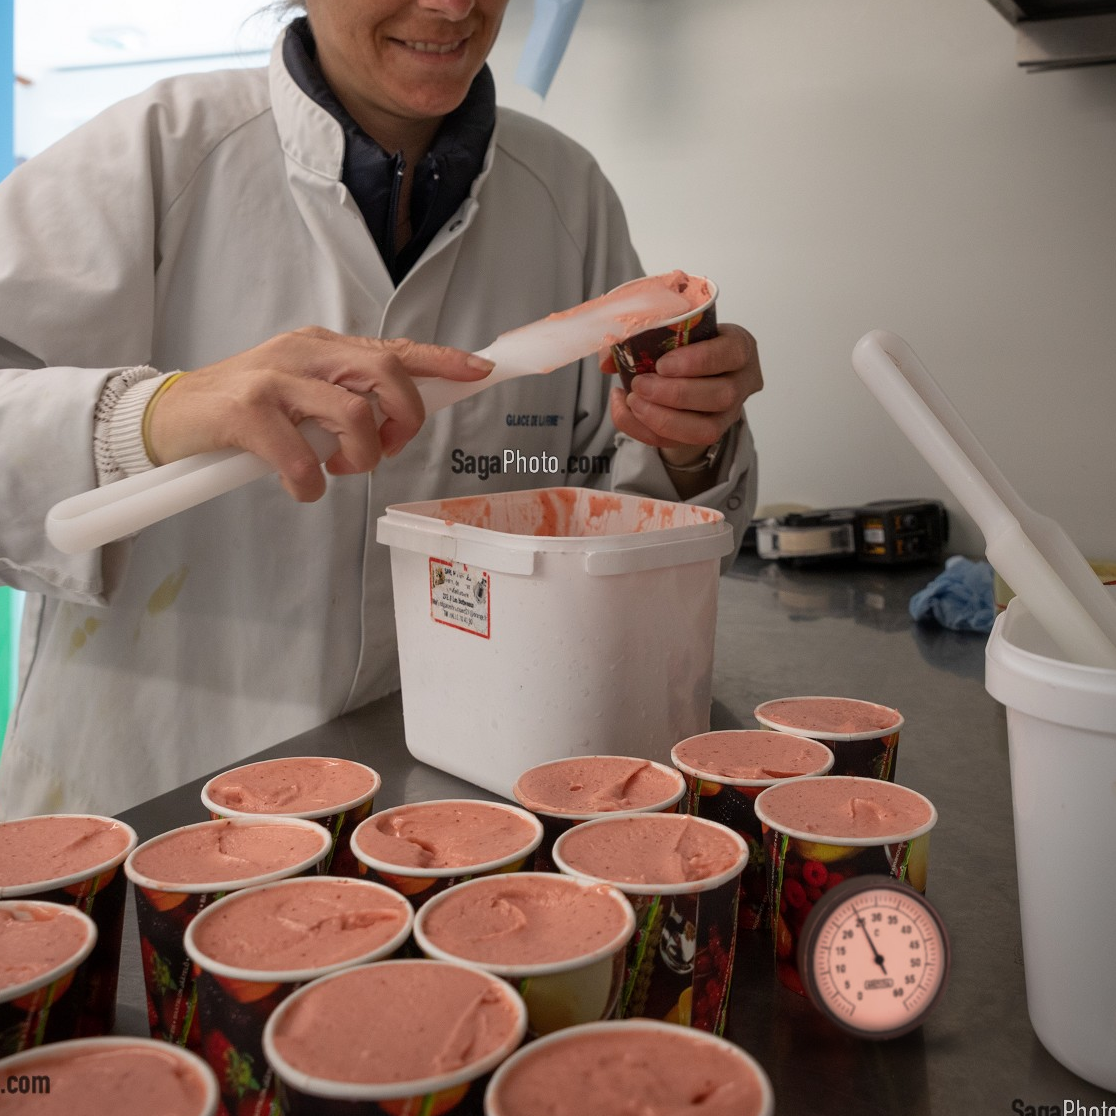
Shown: 25; °C
